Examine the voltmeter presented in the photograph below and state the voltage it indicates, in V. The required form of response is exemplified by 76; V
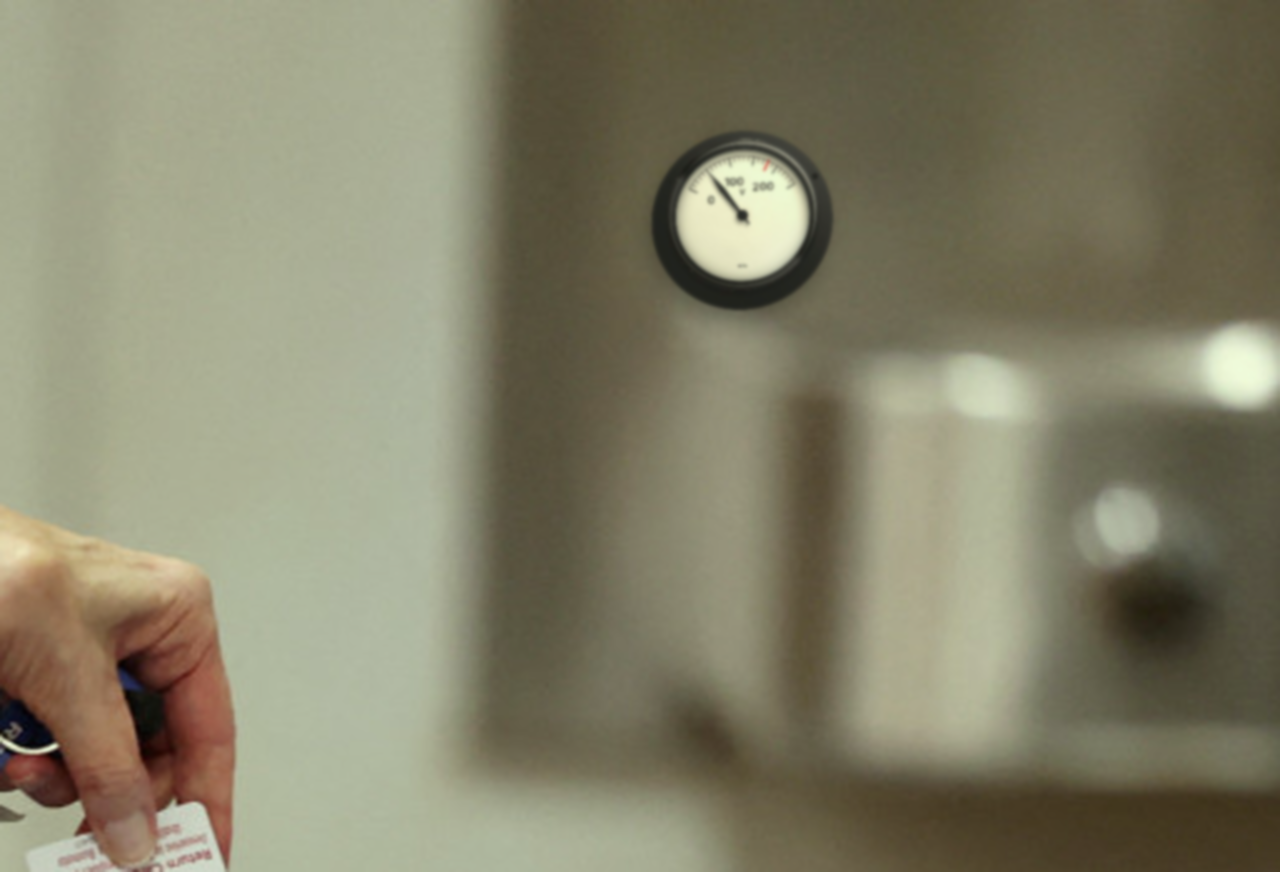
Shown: 50; V
